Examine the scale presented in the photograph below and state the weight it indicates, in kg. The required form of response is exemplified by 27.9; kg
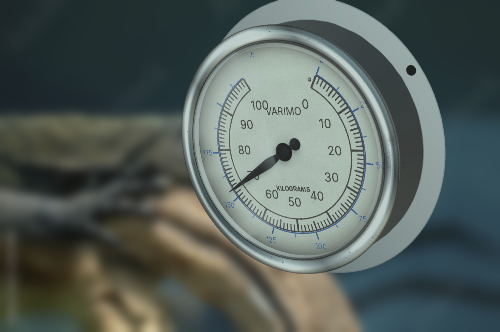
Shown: 70; kg
